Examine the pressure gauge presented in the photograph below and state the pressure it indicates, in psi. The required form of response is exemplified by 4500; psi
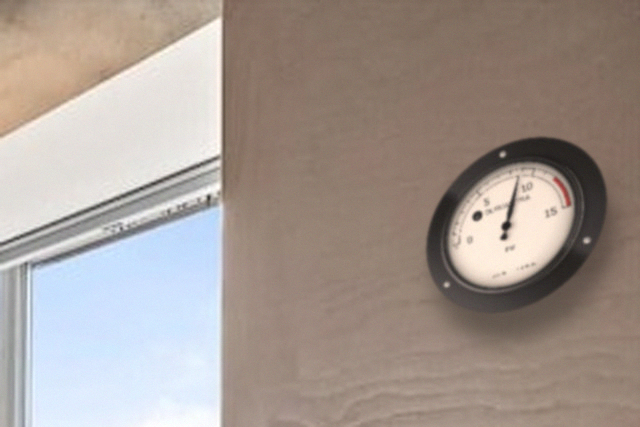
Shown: 9; psi
